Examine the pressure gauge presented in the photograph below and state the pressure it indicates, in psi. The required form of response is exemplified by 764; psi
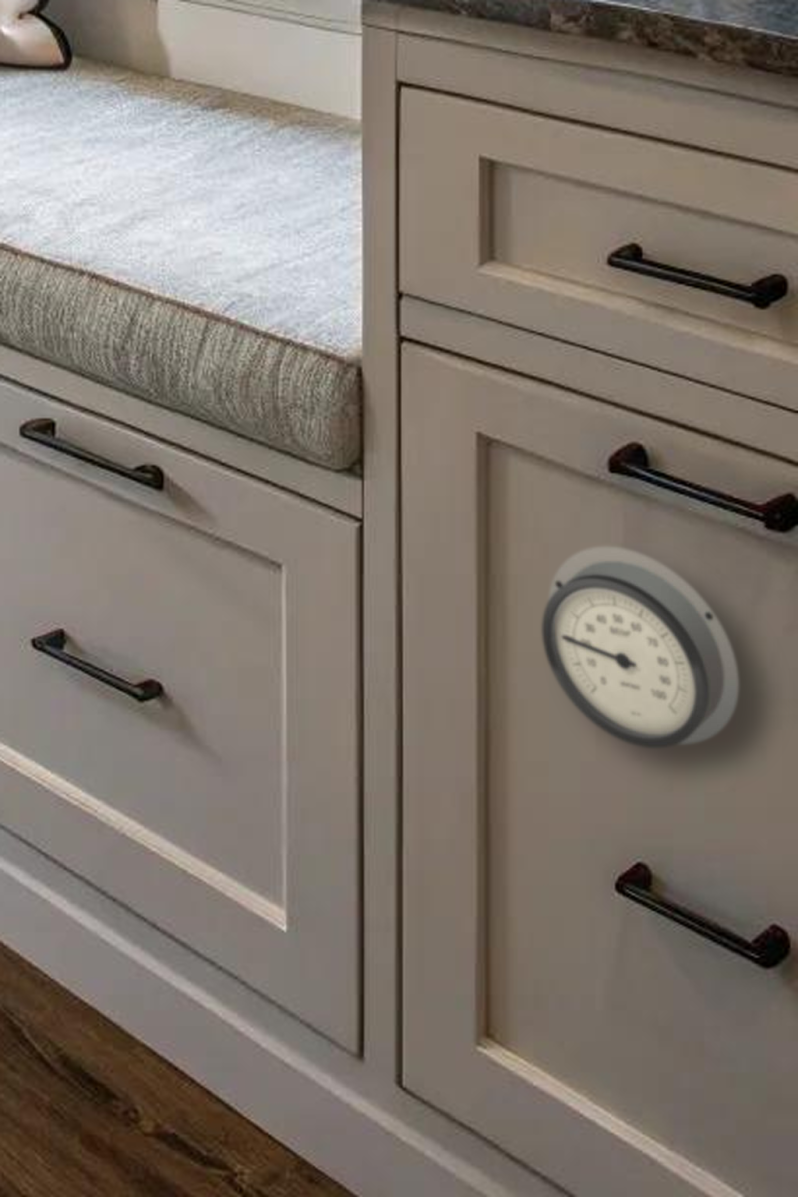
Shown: 20; psi
